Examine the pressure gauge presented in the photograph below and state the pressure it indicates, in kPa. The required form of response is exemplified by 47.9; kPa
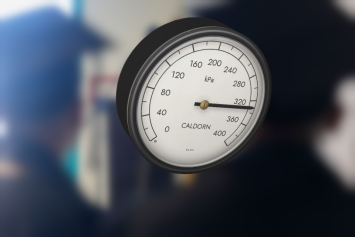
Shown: 330; kPa
